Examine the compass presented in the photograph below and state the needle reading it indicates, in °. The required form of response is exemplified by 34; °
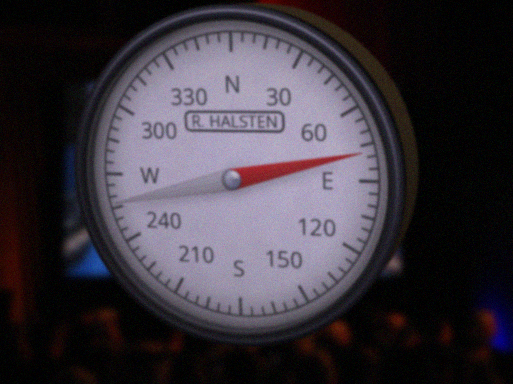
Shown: 77.5; °
